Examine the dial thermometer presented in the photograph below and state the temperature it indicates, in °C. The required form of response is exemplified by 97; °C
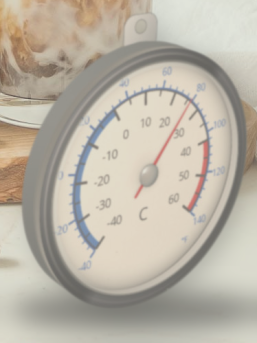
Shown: 25; °C
